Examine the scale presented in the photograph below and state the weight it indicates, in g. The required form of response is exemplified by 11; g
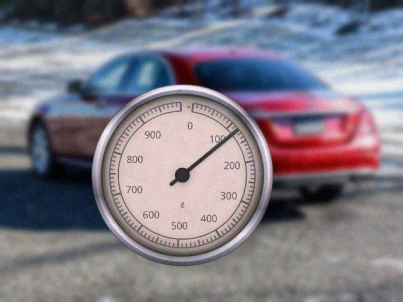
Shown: 120; g
